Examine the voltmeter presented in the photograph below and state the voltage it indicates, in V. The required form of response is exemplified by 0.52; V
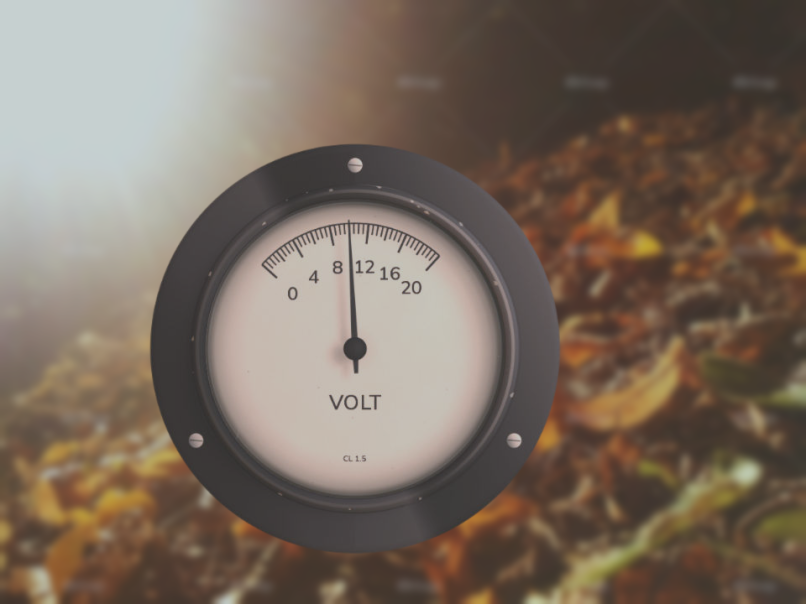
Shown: 10; V
